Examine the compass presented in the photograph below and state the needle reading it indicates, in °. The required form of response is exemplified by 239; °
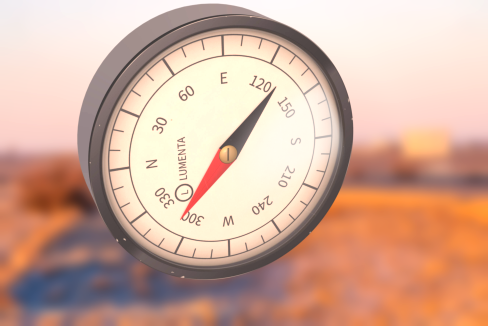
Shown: 310; °
